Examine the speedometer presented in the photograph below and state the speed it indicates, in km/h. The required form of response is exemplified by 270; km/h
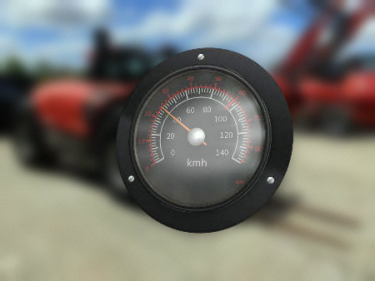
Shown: 40; km/h
